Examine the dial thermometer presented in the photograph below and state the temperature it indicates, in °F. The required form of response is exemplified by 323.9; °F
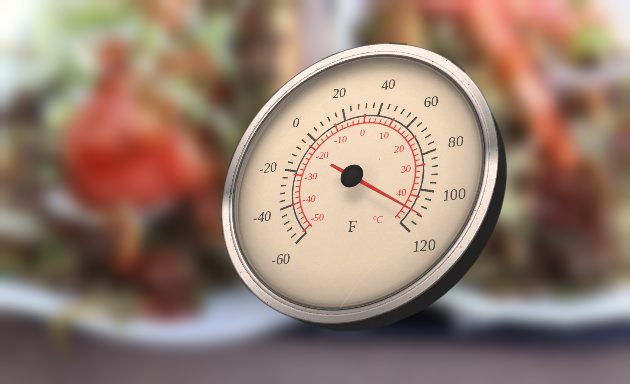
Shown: 112; °F
